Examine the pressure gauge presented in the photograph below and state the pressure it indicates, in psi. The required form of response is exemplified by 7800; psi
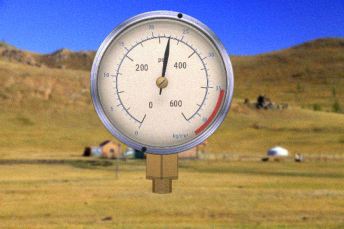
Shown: 325; psi
